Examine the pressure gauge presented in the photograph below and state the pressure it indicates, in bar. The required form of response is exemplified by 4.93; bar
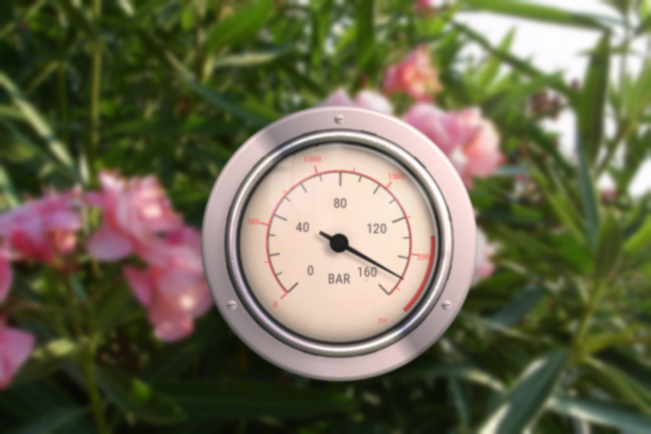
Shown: 150; bar
